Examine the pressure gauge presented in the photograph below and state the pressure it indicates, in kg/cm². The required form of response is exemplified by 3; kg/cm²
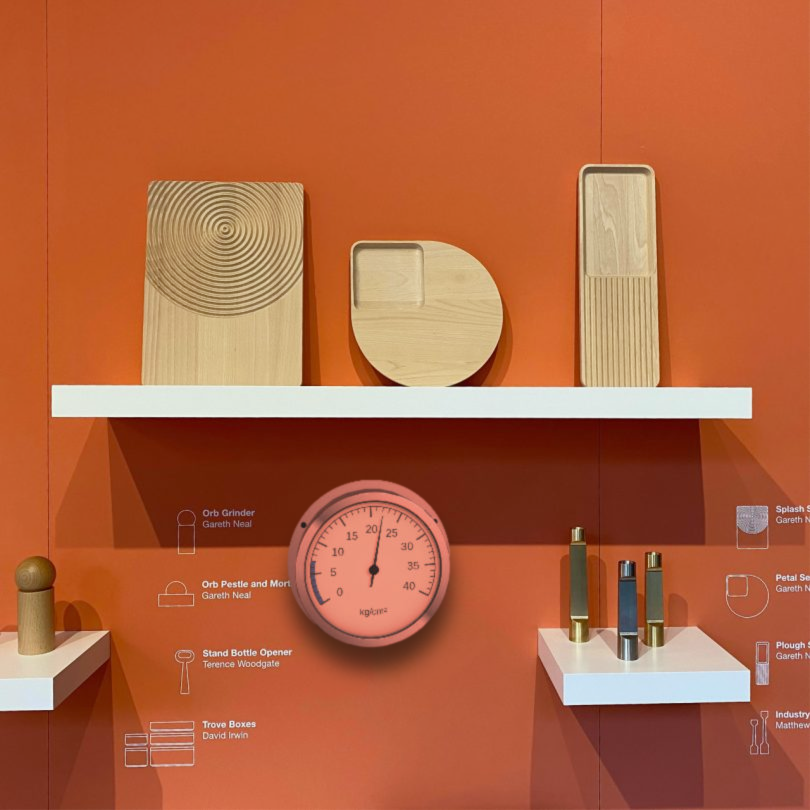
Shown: 22; kg/cm²
